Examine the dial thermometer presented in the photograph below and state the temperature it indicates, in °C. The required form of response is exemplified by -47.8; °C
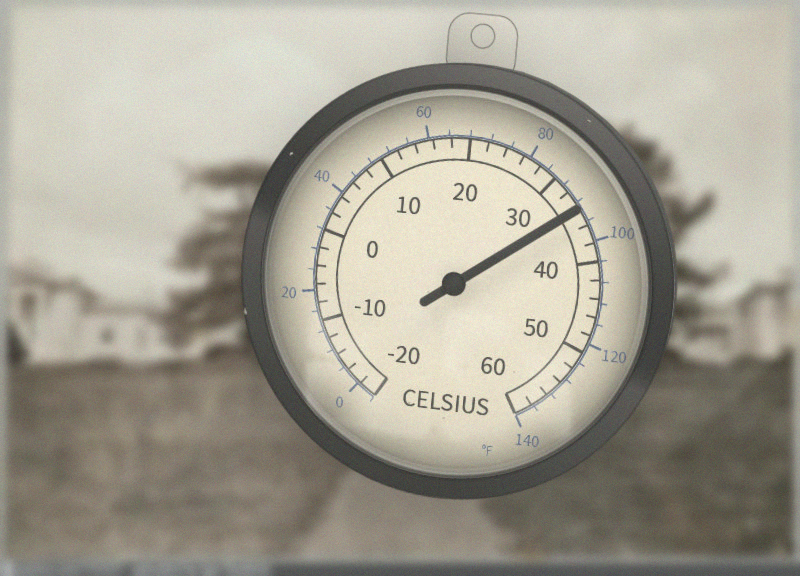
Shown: 34; °C
